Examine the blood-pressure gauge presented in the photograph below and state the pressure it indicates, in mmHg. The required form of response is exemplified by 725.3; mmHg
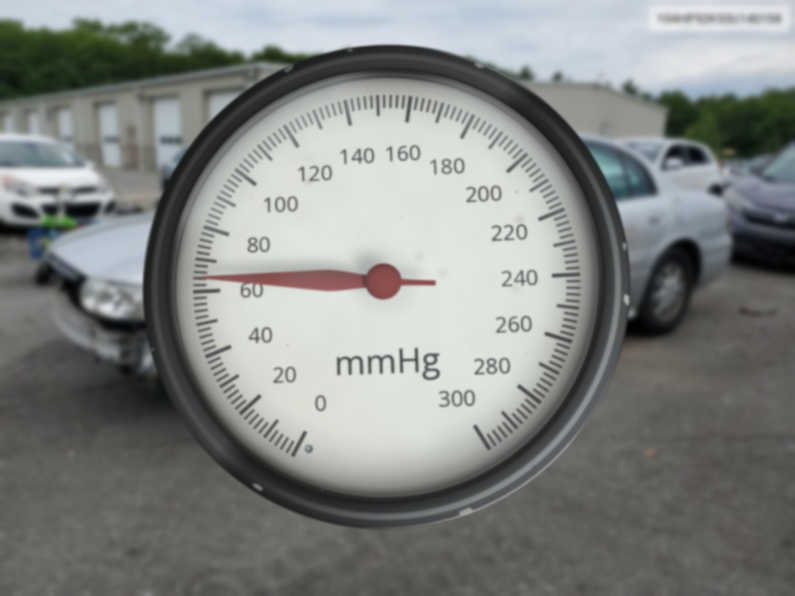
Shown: 64; mmHg
